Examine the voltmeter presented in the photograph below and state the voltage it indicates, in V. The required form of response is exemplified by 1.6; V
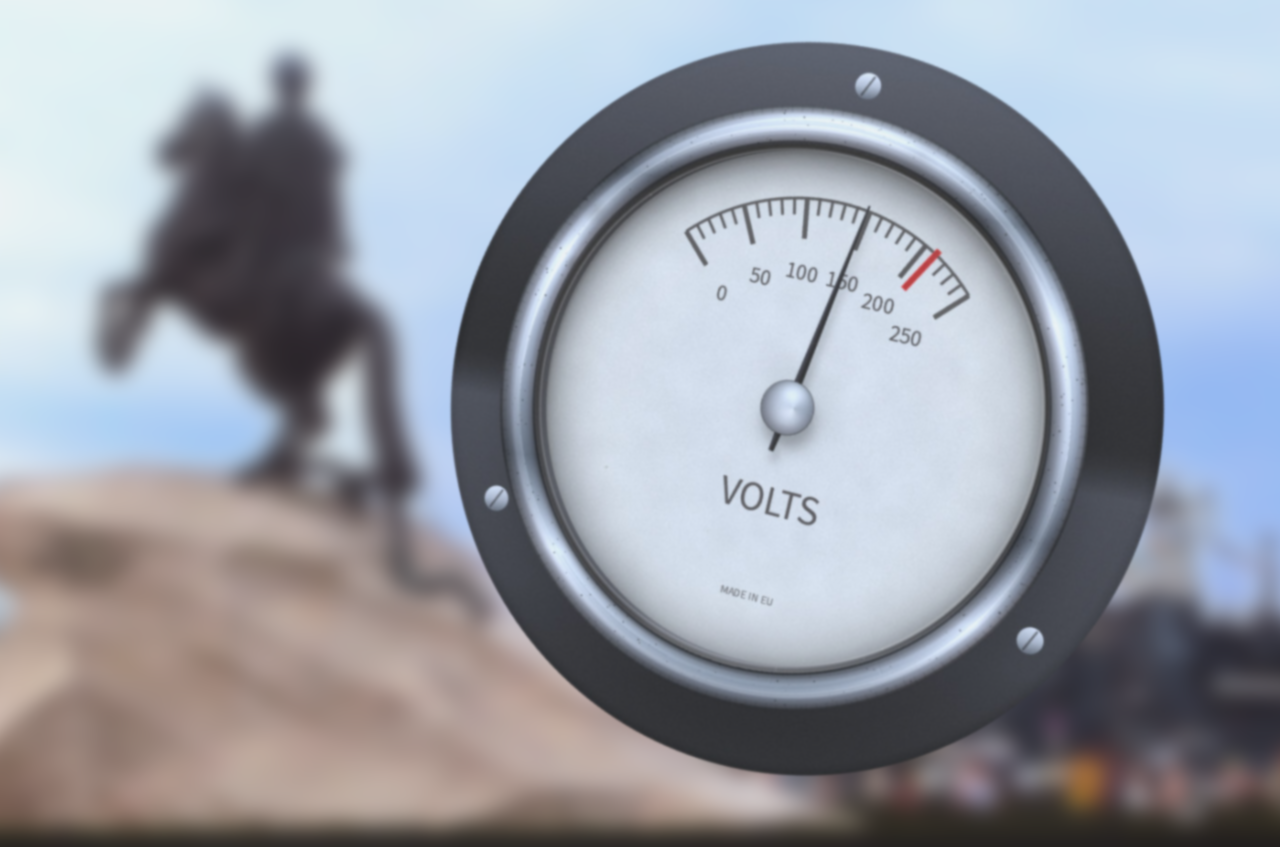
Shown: 150; V
